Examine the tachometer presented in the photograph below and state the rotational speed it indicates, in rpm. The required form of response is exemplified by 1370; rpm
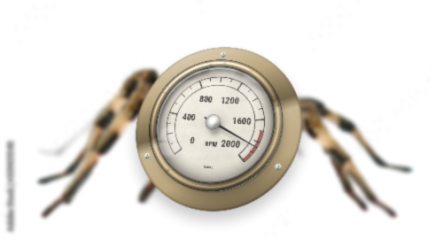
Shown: 1850; rpm
